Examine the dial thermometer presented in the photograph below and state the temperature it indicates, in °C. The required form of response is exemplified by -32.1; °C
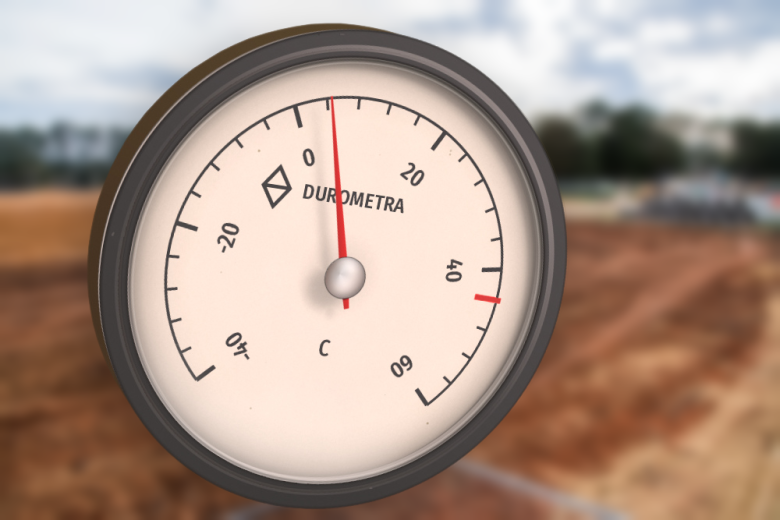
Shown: 4; °C
